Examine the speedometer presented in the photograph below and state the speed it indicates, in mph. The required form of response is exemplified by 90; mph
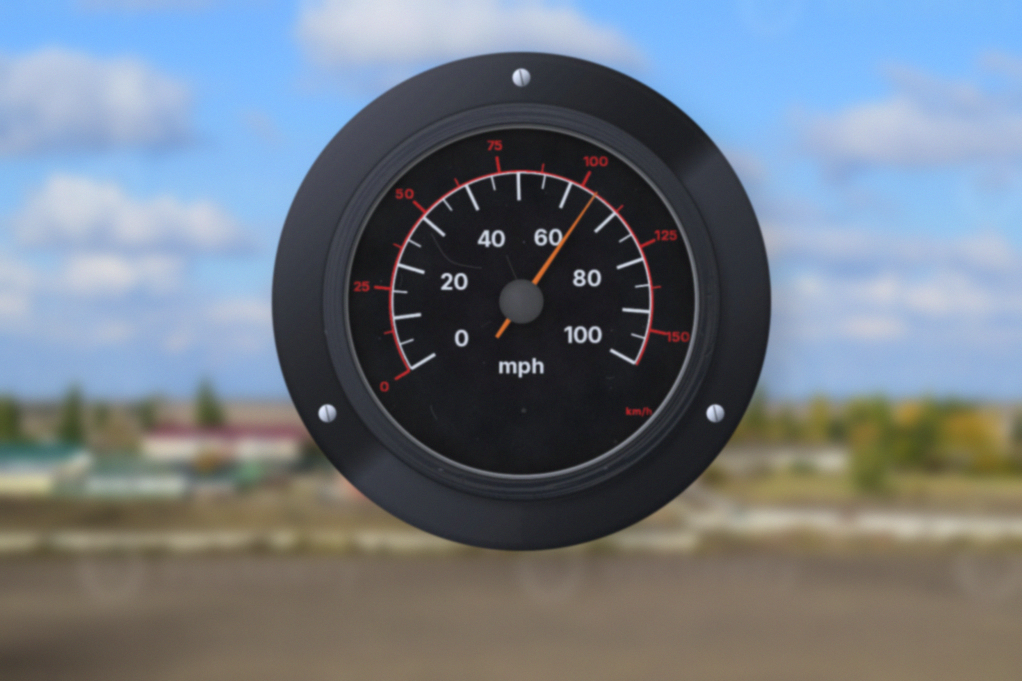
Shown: 65; mph
